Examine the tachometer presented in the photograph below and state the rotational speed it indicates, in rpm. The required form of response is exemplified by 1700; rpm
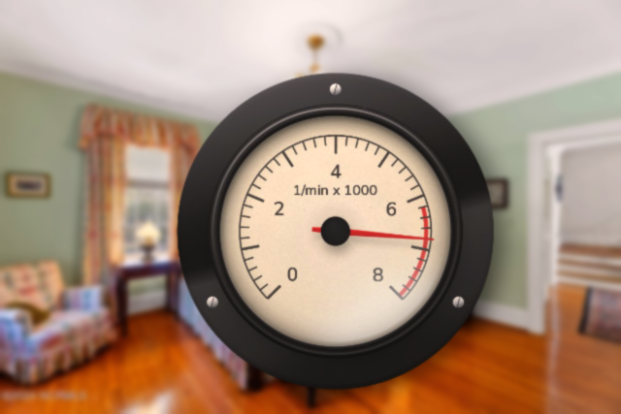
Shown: 6800; rpm
